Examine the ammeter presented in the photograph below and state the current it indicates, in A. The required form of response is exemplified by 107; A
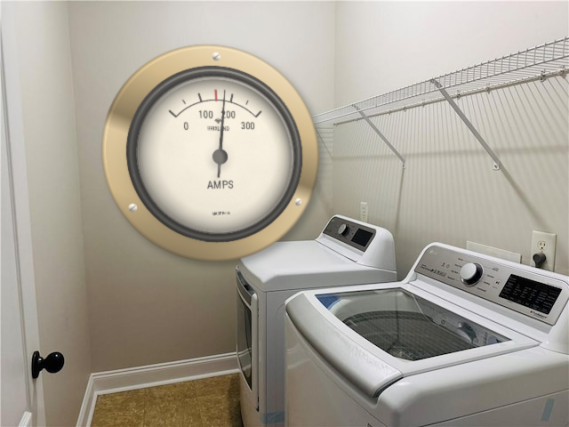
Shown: 175; A
